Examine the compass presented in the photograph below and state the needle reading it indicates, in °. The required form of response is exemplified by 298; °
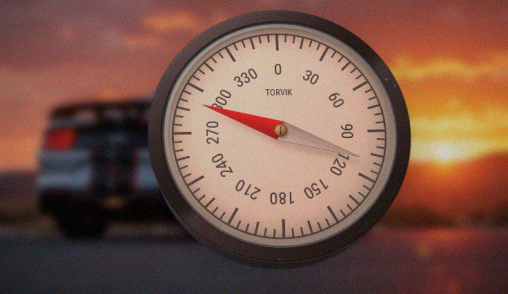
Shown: 290; °
